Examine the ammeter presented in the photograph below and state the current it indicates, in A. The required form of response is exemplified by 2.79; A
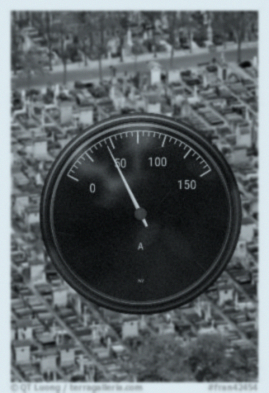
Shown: 45; A
